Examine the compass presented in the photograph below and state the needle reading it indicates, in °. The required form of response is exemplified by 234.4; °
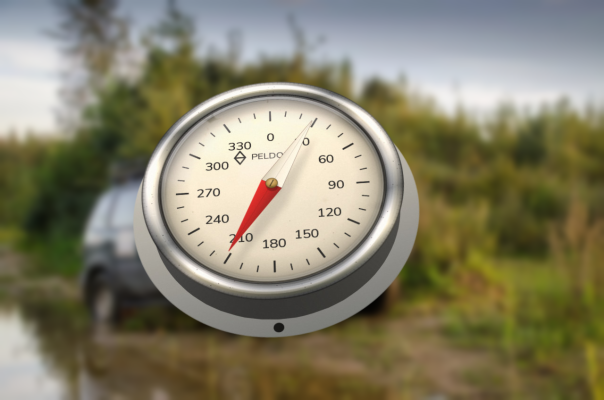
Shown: 210; °
